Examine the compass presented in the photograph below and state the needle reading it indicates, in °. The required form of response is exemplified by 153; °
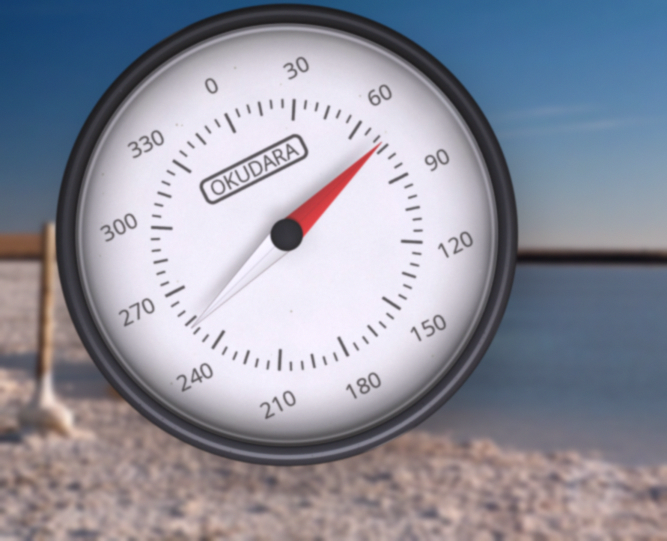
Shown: 72.5; °
